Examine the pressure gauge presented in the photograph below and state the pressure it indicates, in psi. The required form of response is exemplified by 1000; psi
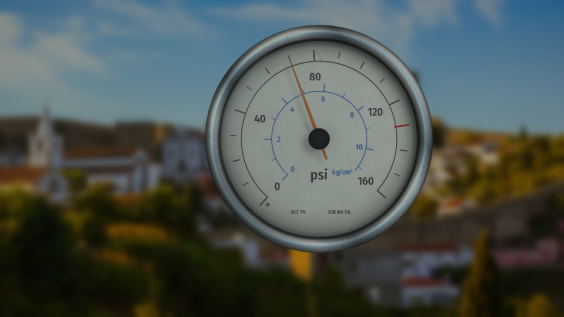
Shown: 70; psi
